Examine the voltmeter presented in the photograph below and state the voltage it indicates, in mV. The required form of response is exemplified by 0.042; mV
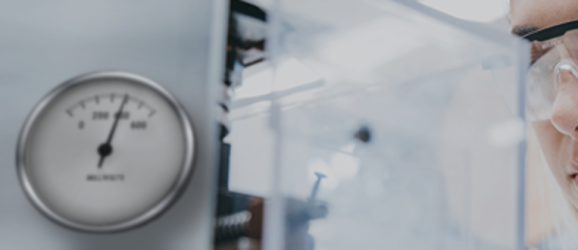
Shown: 400; mV
